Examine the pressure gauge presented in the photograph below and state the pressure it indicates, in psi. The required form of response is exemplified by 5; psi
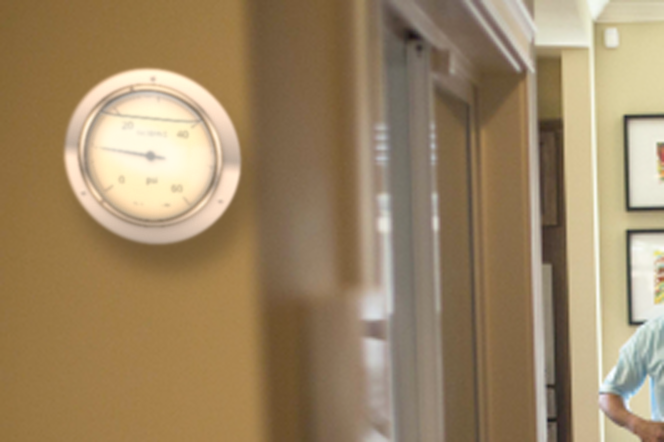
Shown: 10; psi
